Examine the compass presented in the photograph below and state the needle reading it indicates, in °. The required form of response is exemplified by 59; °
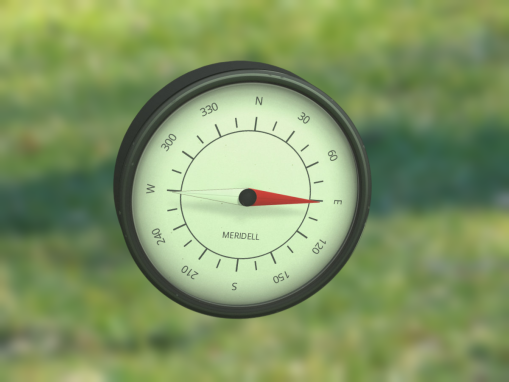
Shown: 90; °
